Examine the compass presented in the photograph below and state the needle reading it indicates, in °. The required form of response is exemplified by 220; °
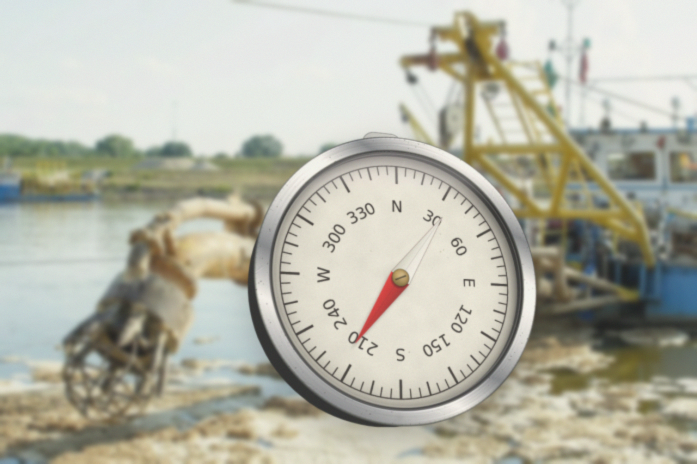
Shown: 215; °
